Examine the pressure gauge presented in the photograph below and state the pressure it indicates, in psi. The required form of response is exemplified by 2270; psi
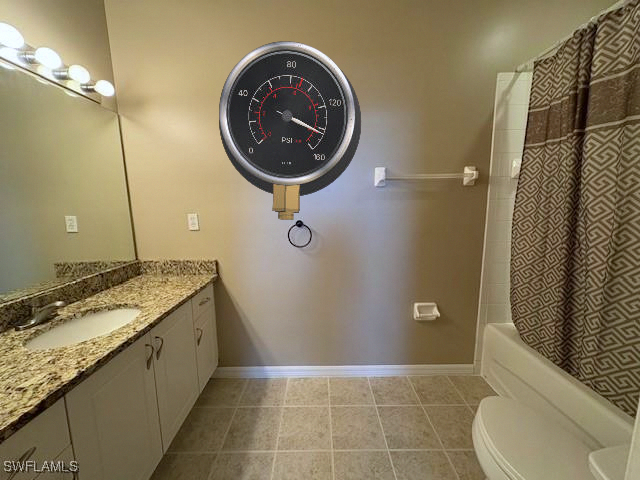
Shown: 145; psi
